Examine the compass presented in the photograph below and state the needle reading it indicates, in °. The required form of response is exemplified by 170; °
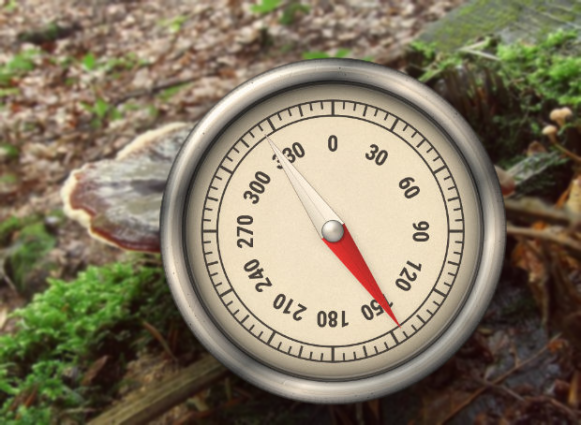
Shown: 145; °
